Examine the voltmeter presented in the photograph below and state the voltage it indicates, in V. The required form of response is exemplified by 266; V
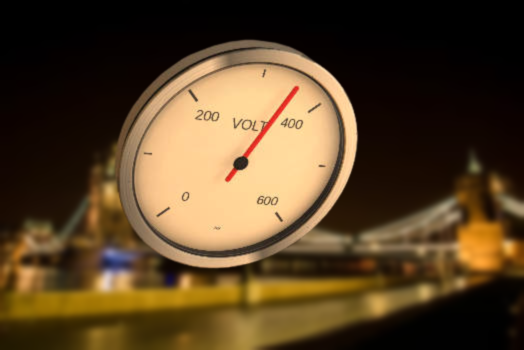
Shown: 350; V
